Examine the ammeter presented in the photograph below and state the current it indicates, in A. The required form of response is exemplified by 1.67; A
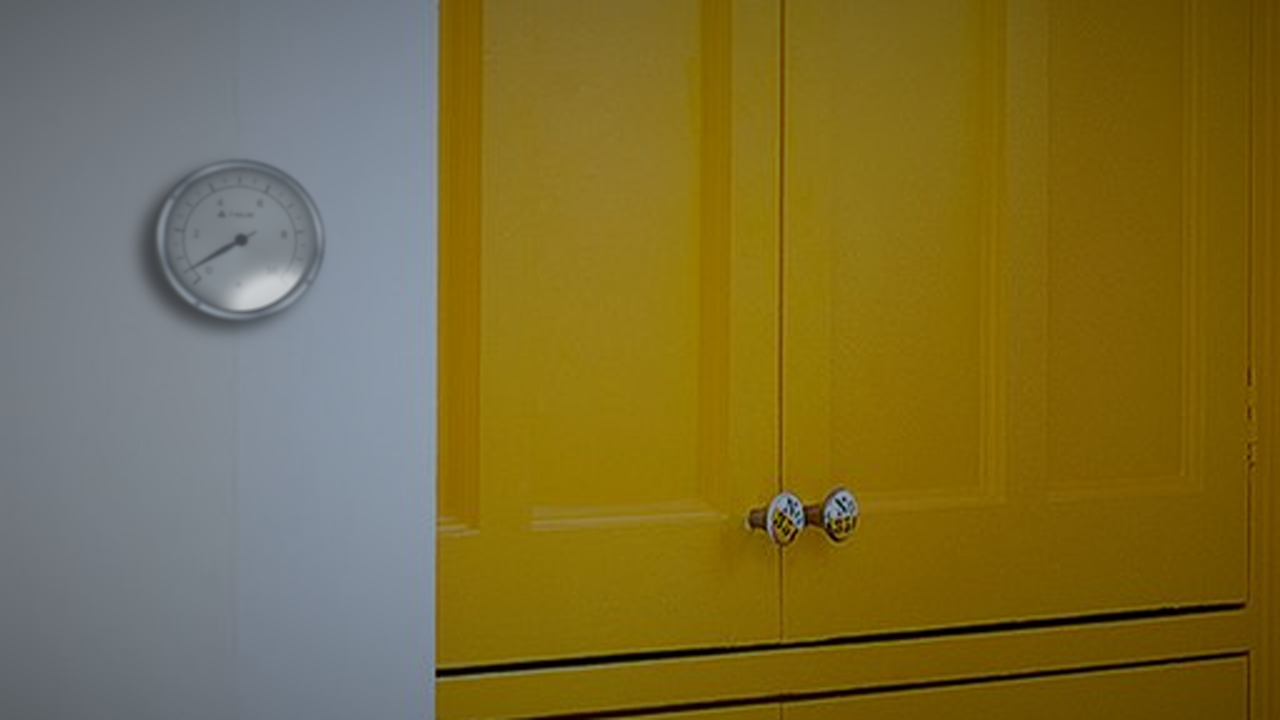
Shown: 0.5; A
